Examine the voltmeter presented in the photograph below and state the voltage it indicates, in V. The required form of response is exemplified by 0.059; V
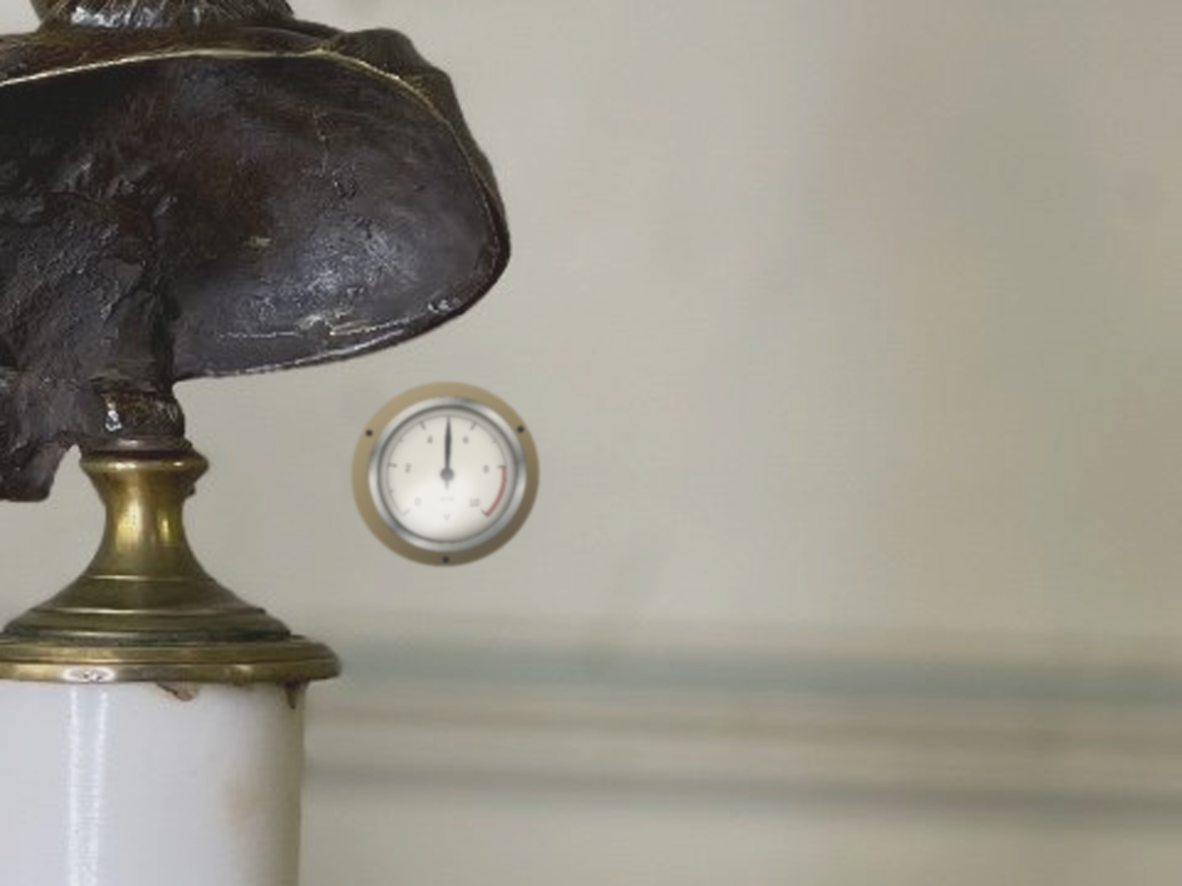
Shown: 5; V
